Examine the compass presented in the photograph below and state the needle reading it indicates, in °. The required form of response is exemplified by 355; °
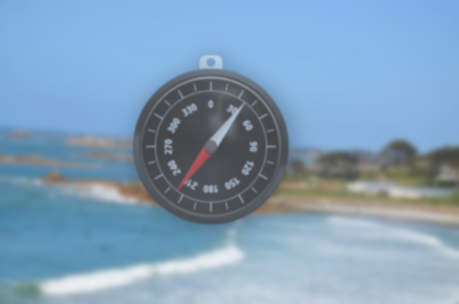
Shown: 217.5; °
